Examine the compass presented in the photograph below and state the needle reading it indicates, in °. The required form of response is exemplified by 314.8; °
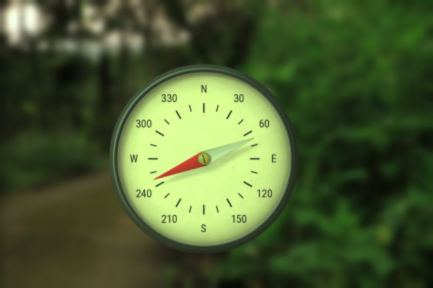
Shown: 247.5; °
